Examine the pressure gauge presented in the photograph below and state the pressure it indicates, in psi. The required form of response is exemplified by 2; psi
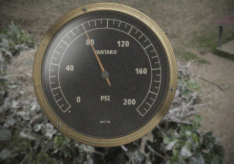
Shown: 80; psi
